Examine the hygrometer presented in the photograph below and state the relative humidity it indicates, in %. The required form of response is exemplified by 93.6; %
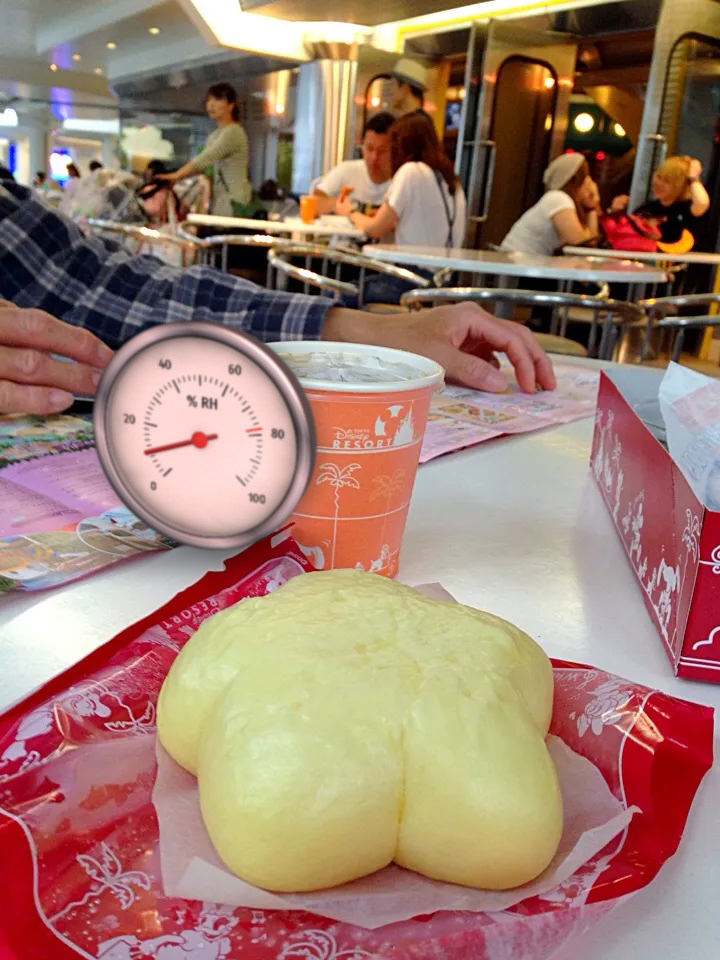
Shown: 10; %
